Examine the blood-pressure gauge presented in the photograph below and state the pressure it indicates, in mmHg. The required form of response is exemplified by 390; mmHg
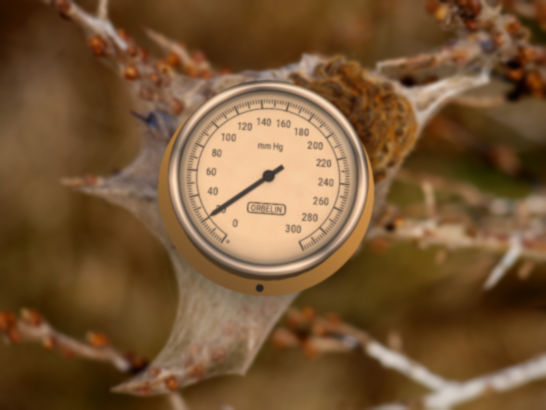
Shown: 20; mmHg
